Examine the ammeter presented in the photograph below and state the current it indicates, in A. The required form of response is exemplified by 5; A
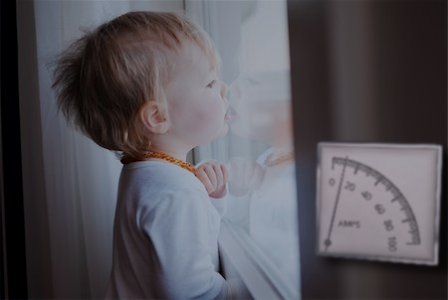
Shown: 10; A
